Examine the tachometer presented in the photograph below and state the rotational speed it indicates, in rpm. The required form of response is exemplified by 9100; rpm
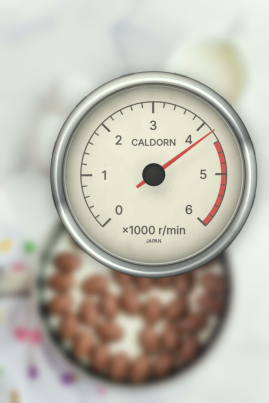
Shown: 4200; rpm
